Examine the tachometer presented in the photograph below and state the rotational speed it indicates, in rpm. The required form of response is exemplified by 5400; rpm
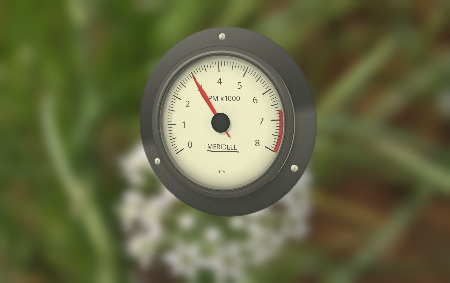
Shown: 3000; rpm
